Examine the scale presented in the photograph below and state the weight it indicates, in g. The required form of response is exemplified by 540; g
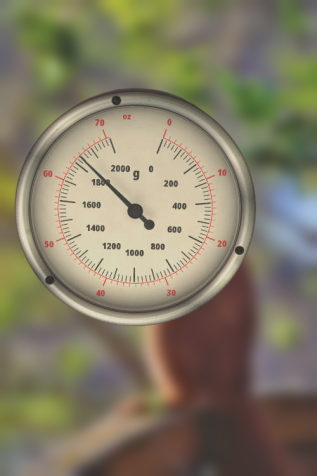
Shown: 1840; g
